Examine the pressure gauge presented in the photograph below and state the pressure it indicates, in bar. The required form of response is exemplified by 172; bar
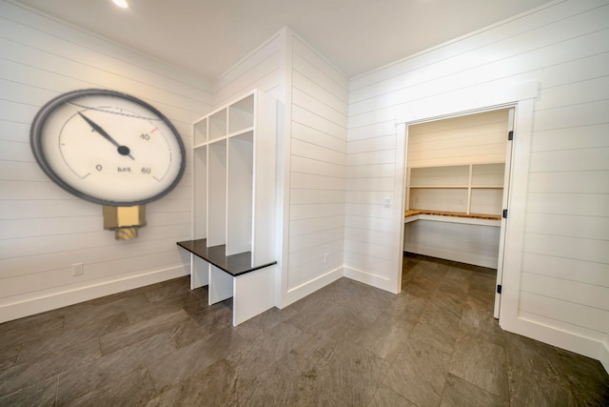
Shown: 20; bar
